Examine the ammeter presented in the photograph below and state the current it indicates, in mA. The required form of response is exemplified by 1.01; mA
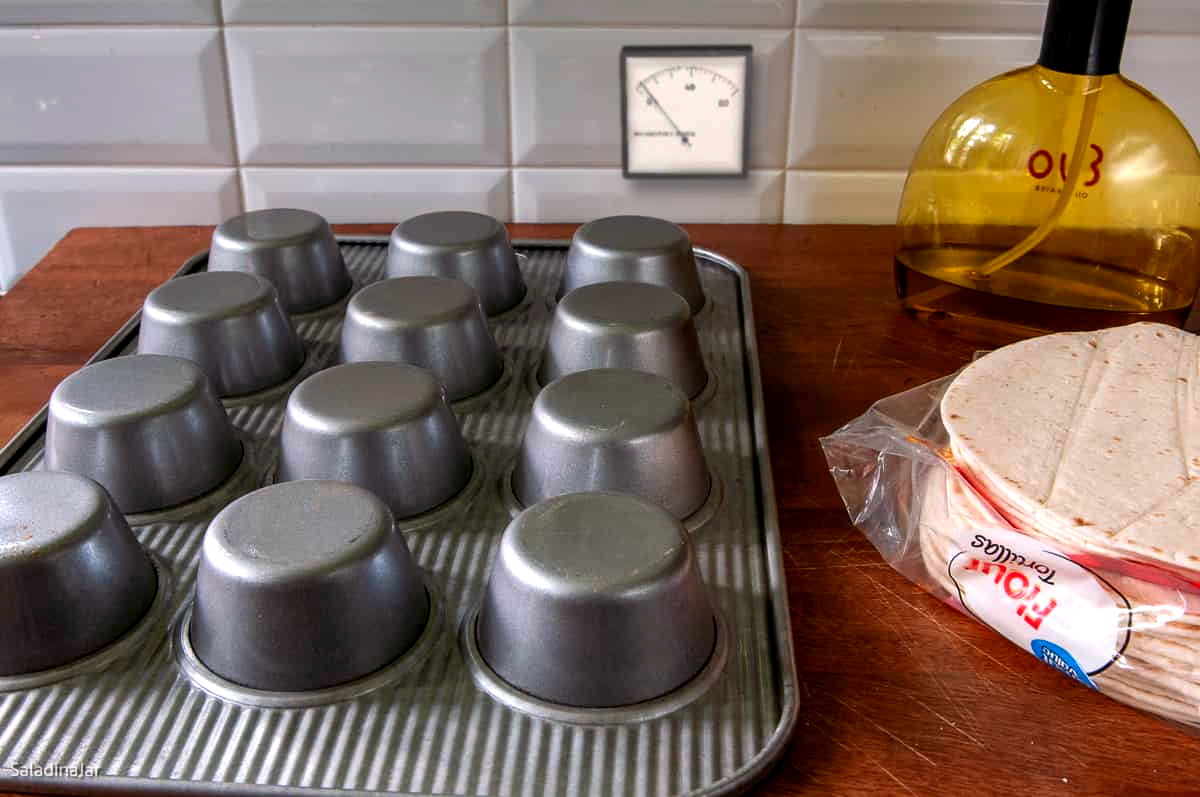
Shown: 10; mA
